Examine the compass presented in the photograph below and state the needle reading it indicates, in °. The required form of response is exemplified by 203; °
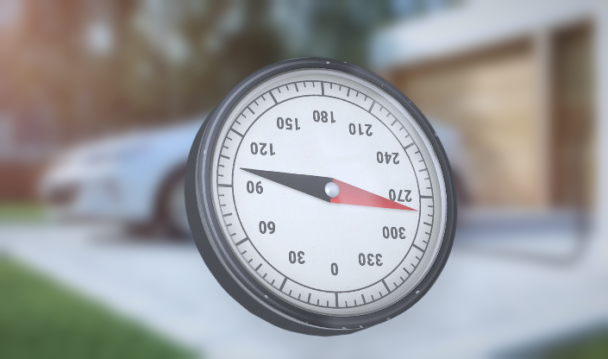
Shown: 280; °
